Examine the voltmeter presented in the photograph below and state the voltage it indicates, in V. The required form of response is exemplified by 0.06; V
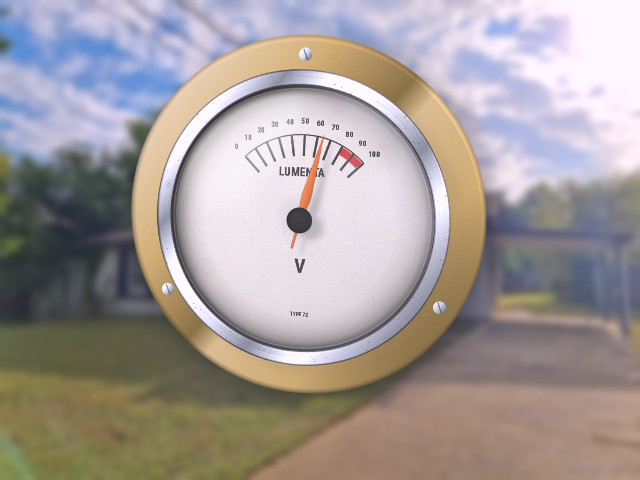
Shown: 65; V
